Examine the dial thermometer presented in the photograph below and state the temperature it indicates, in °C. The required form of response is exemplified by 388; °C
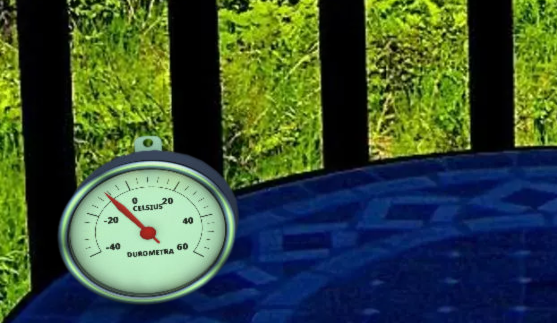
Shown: -8; °C
